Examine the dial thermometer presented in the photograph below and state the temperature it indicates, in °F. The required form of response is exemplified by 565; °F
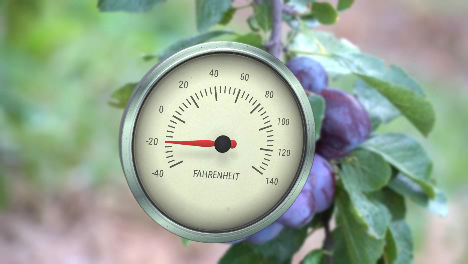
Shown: -20; °F
